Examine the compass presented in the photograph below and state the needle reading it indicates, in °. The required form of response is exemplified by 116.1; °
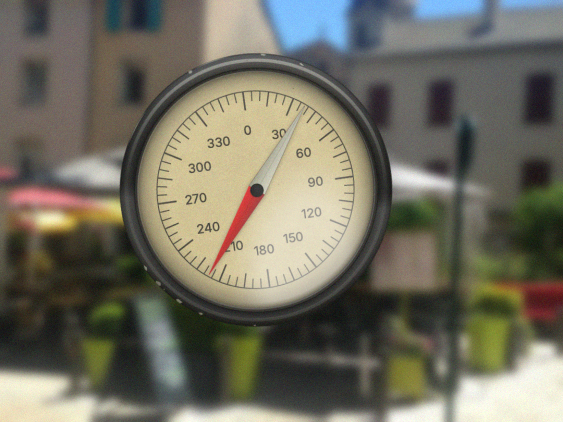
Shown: 217.5; °
